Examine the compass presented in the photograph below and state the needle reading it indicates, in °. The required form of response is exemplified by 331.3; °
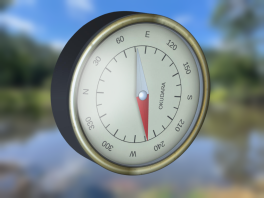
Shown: 255; °
